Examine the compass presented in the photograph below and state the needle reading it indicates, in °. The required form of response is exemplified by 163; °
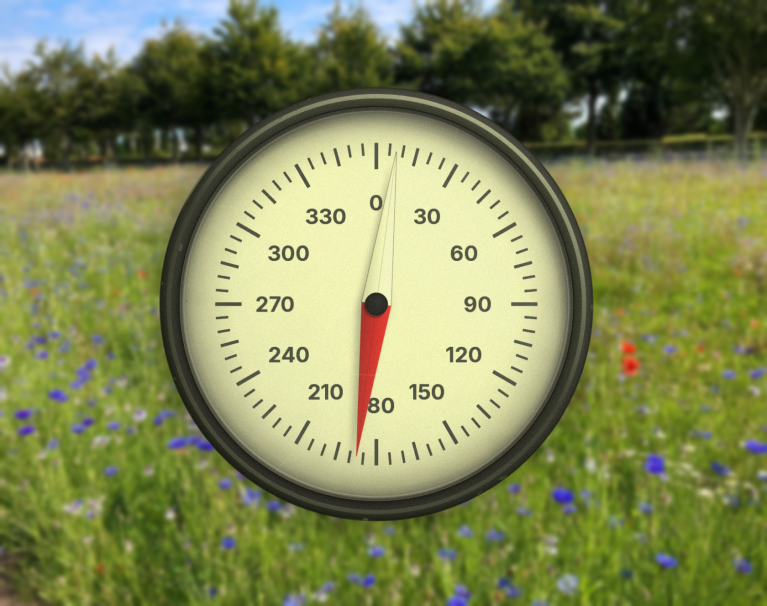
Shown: 187.5; °
